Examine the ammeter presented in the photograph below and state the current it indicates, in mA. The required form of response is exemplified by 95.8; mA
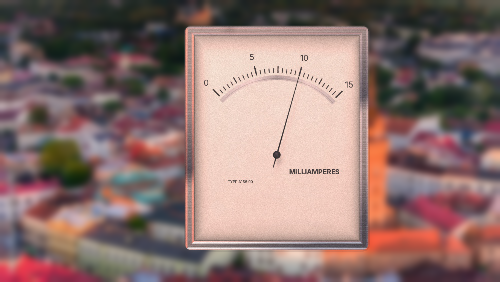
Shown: 10; mA
